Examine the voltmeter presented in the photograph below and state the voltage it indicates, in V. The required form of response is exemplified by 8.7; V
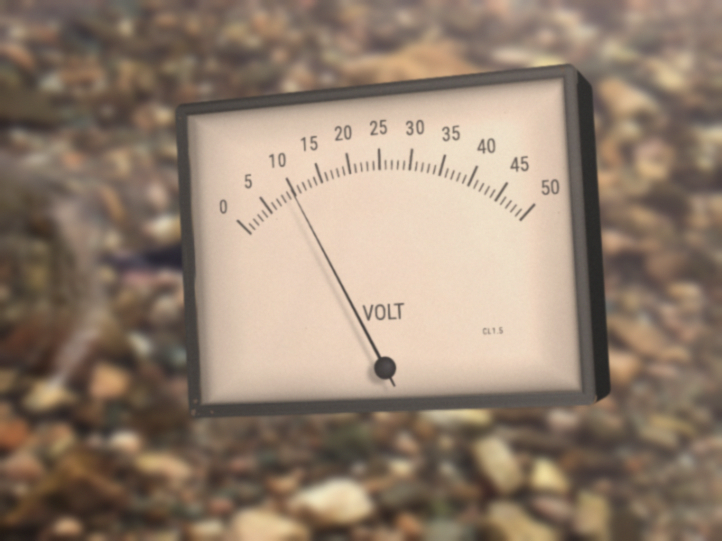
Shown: 10; V
